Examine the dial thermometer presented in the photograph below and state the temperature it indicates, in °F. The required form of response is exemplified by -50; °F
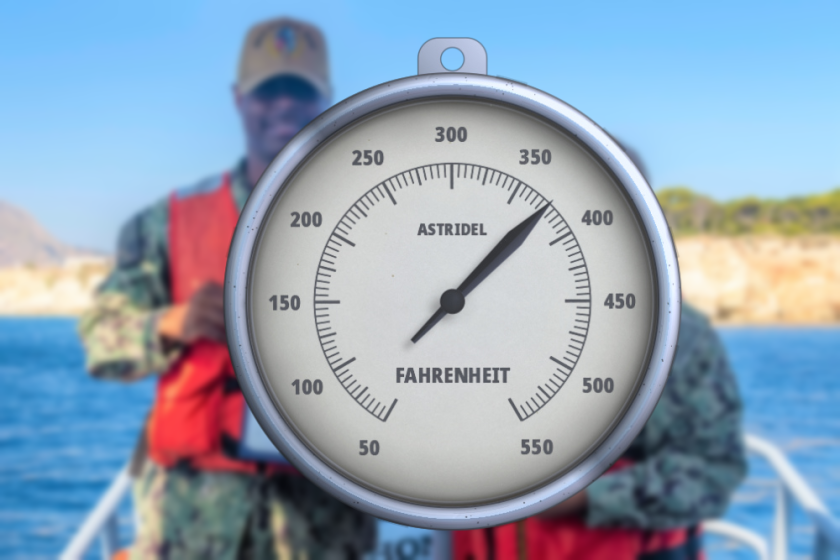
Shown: 375; °F
